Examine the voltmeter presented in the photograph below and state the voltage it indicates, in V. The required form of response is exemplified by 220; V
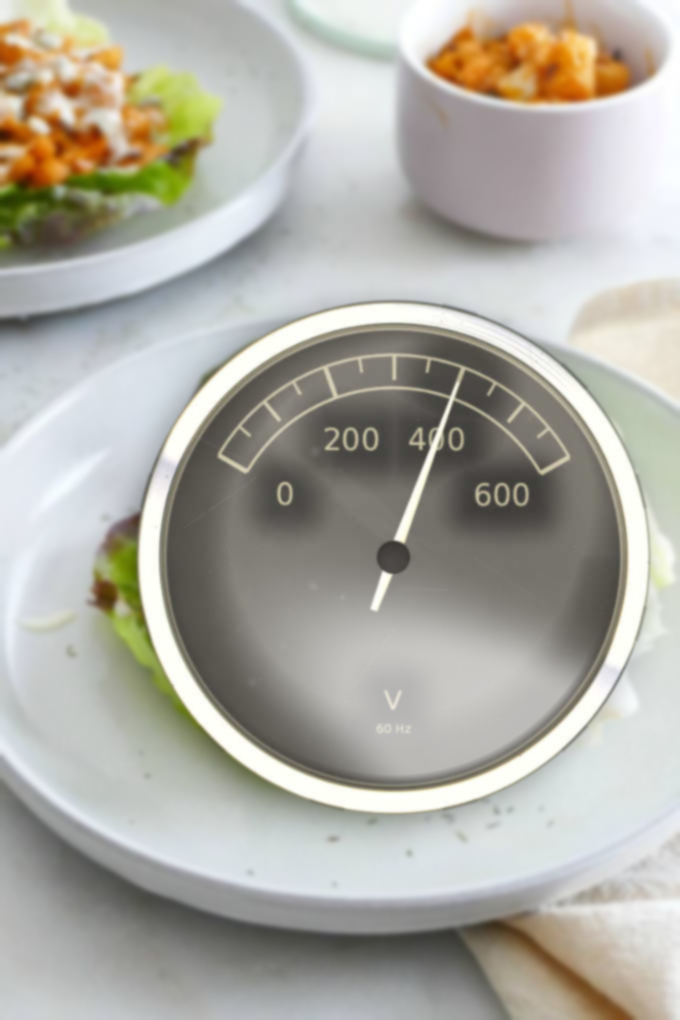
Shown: 400; V
